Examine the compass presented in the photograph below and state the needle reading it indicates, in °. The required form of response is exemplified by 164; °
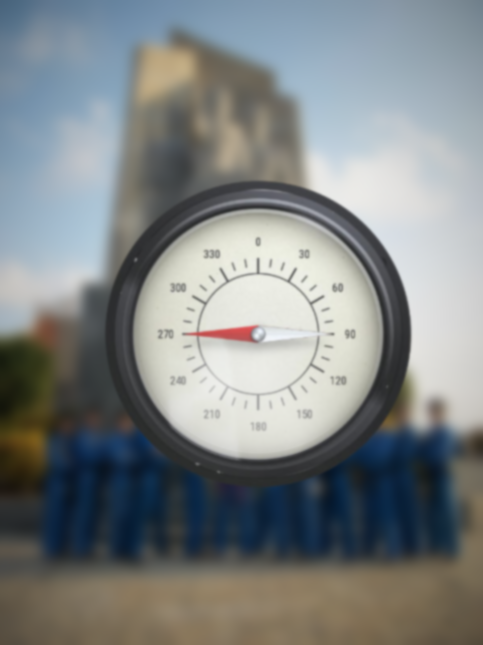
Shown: 270; °
